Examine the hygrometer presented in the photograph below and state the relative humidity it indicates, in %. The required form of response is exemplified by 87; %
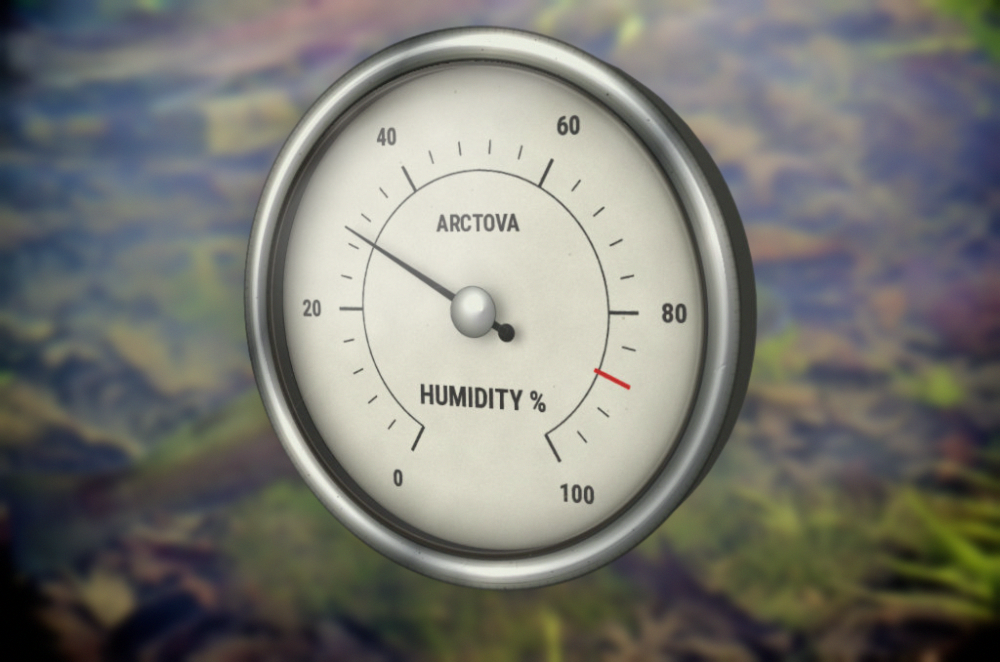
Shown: 30; %
